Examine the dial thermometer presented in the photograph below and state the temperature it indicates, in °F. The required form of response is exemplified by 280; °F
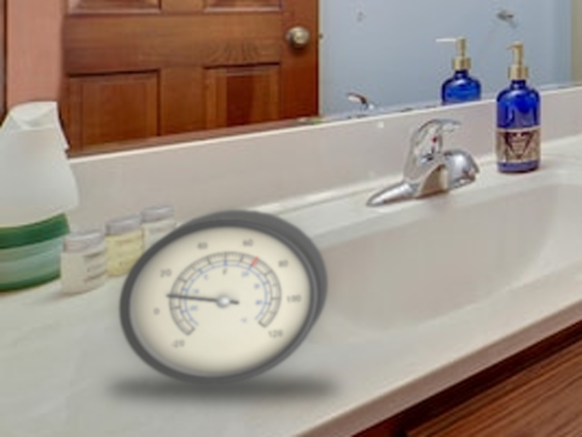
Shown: 10; °F
